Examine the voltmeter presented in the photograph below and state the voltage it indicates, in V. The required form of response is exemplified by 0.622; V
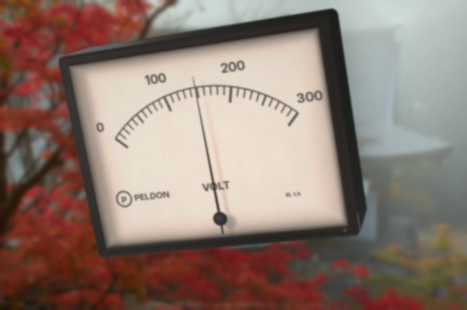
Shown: 150; V
